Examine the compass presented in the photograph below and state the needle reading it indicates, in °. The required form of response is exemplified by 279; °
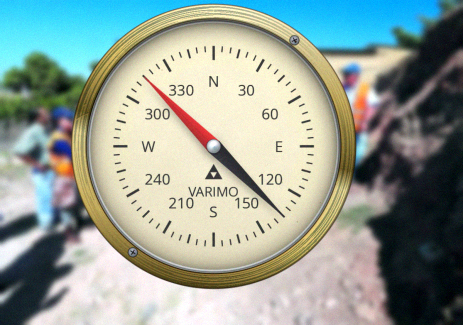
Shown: 315; °
